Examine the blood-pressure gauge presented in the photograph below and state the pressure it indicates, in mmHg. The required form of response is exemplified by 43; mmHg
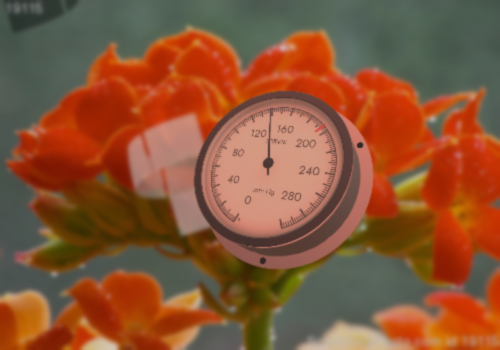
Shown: 140; mmHg
